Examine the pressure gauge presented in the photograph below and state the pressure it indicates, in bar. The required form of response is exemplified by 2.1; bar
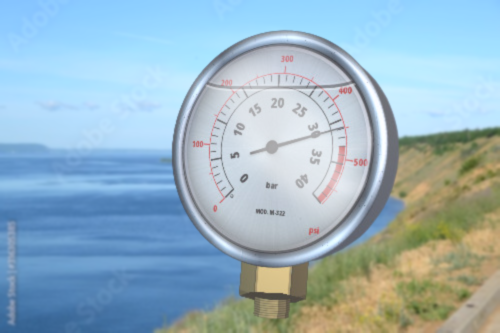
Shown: 31; bar
